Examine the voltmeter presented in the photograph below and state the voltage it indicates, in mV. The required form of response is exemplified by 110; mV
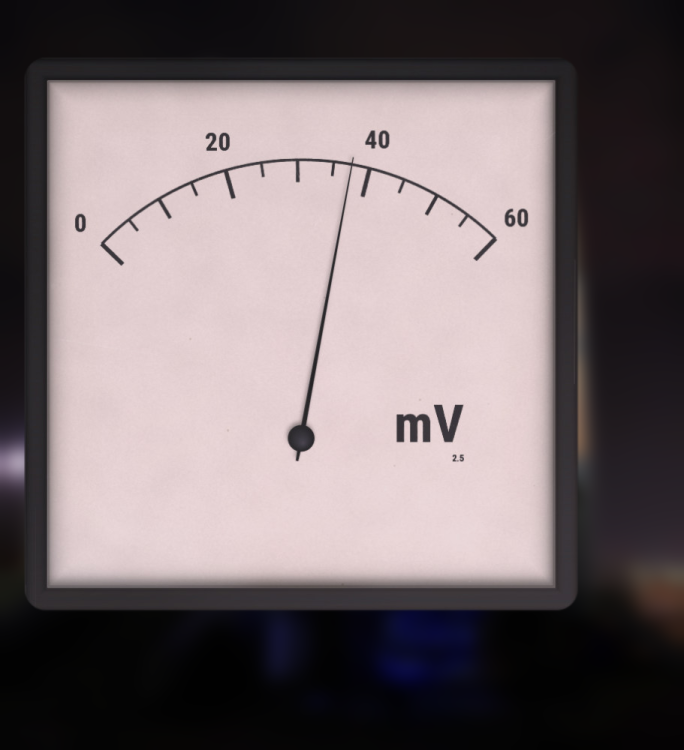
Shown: 37.5; mV
